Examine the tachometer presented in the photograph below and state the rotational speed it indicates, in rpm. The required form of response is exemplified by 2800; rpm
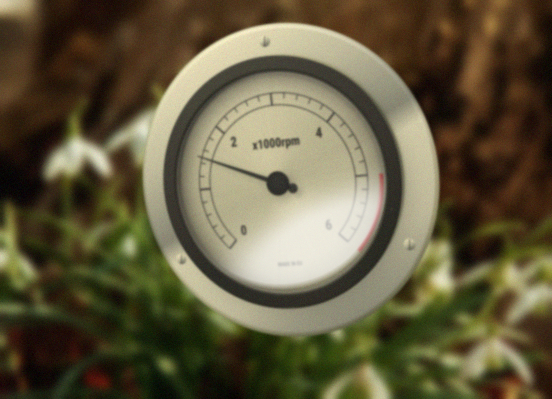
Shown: 1500; rpm
